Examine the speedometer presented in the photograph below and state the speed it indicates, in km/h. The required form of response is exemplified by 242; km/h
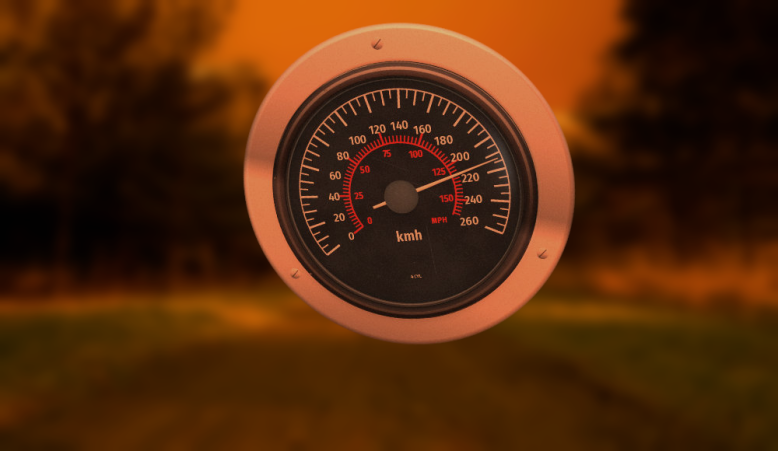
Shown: 212.5; km/h
